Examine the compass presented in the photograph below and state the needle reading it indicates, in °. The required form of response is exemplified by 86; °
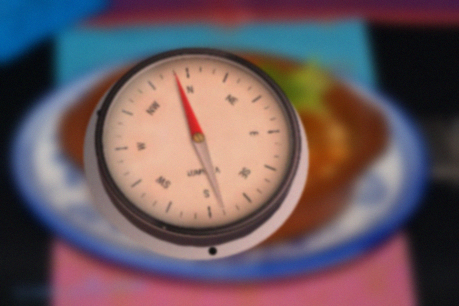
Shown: 350; °
